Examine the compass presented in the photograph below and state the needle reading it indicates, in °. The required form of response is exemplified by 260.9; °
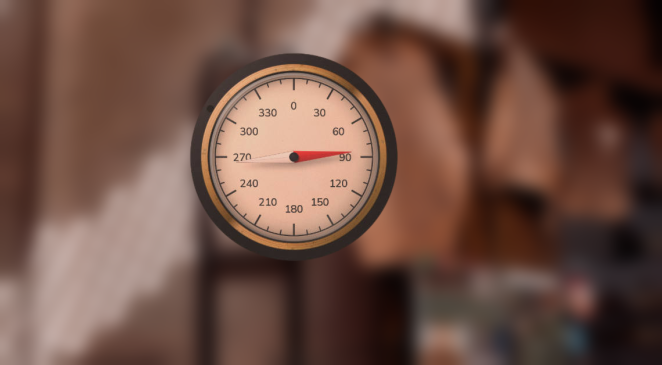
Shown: 85; °
